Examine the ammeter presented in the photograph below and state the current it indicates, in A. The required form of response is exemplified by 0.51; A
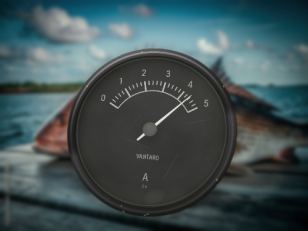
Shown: 4.4; A
